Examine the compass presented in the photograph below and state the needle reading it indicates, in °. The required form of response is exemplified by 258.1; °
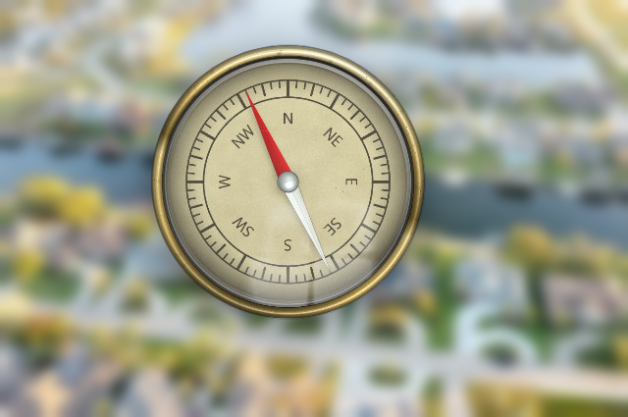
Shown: 335; °
